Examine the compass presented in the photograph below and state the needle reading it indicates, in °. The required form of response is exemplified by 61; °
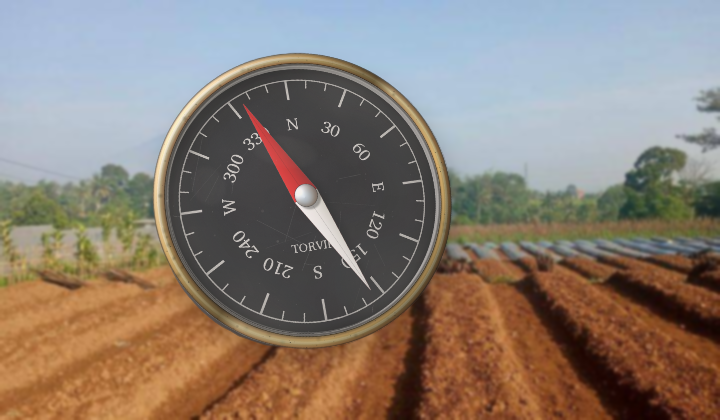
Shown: 335; °
